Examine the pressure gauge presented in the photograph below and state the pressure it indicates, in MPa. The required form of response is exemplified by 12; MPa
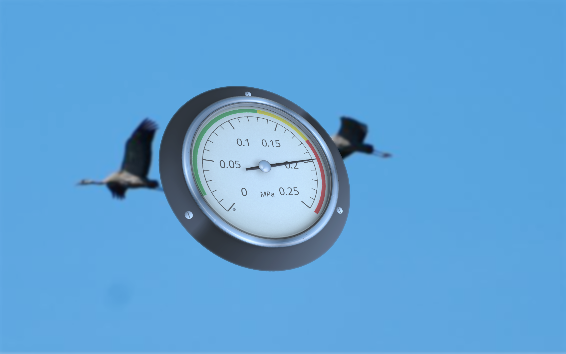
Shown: 0.2; MPa
